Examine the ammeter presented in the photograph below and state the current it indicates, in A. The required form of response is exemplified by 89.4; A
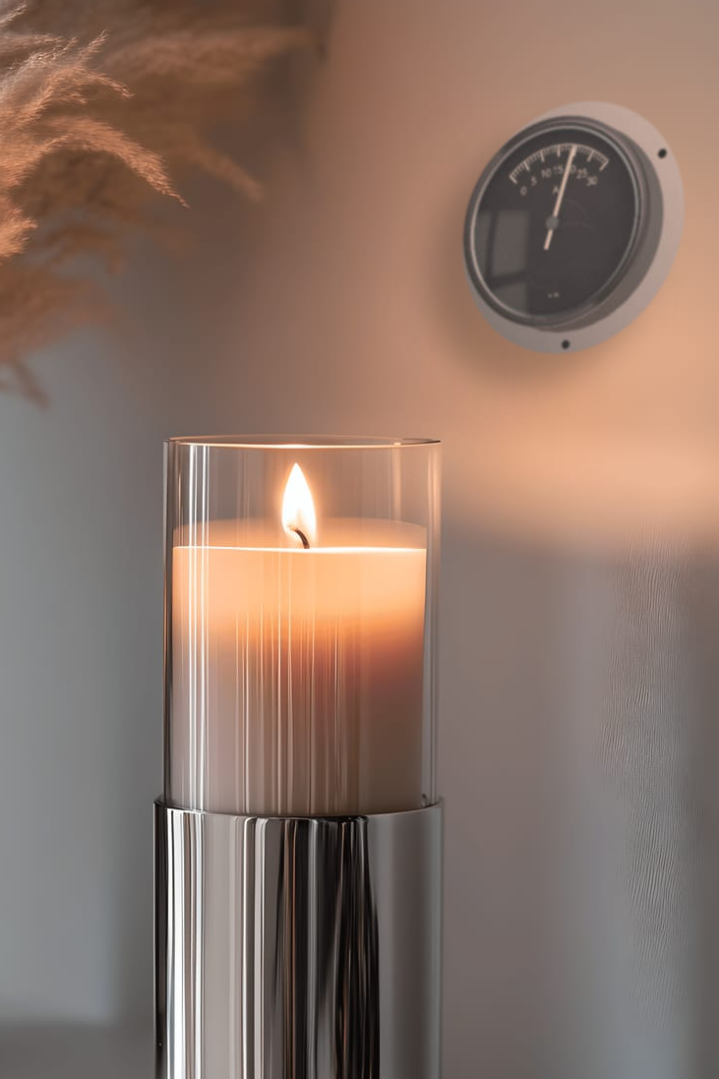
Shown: 20; A
